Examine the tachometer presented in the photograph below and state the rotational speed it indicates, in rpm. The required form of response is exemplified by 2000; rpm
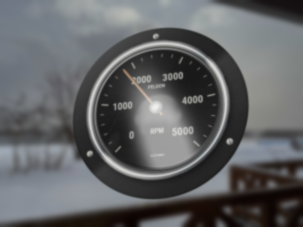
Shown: 1800; rpm
